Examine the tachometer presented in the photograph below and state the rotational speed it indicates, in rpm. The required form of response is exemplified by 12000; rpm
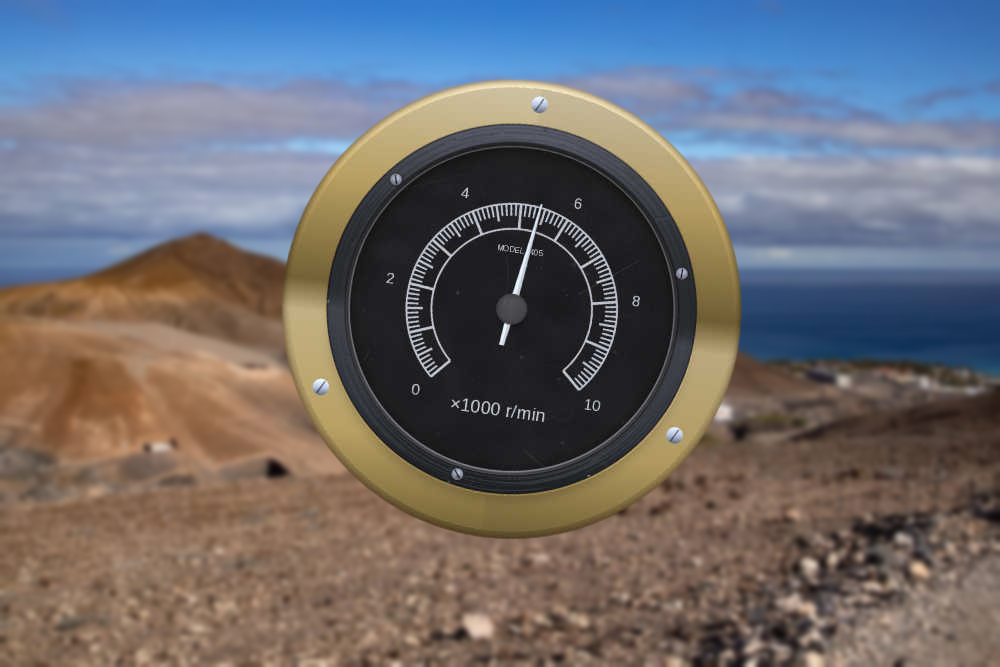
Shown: 5400; rpm
